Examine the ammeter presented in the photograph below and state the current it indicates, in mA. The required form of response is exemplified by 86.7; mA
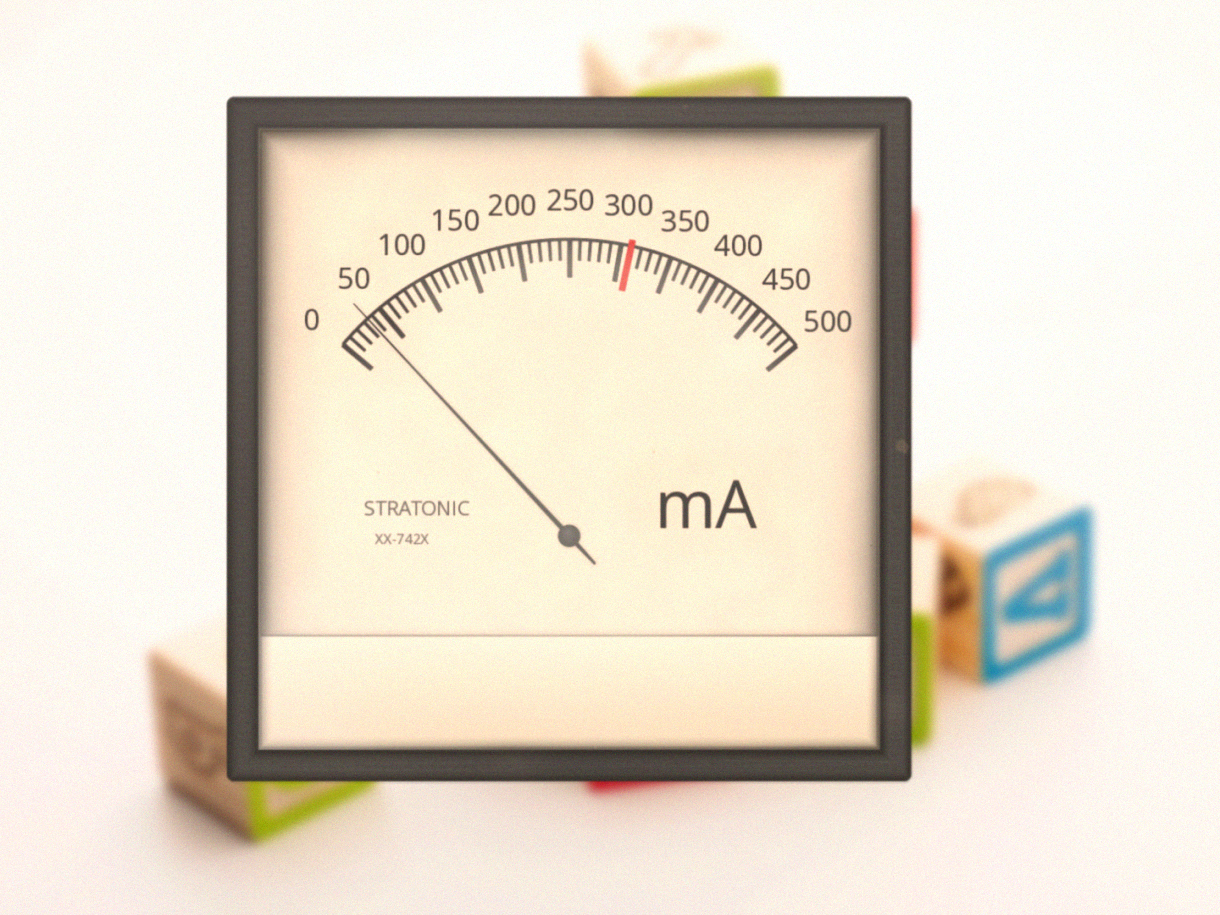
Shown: 35; mA
